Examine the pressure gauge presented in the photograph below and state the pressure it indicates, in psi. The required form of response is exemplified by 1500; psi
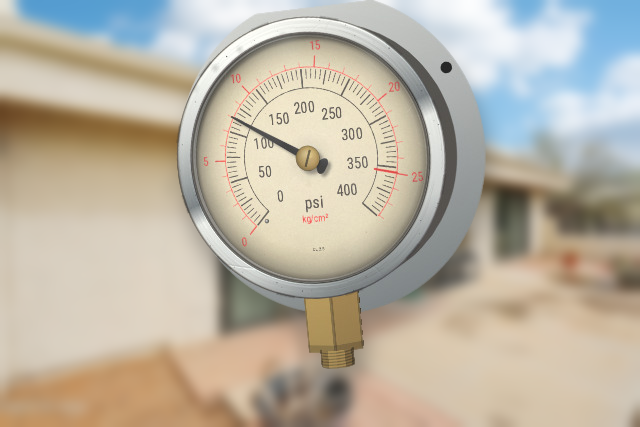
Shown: 115; psi
